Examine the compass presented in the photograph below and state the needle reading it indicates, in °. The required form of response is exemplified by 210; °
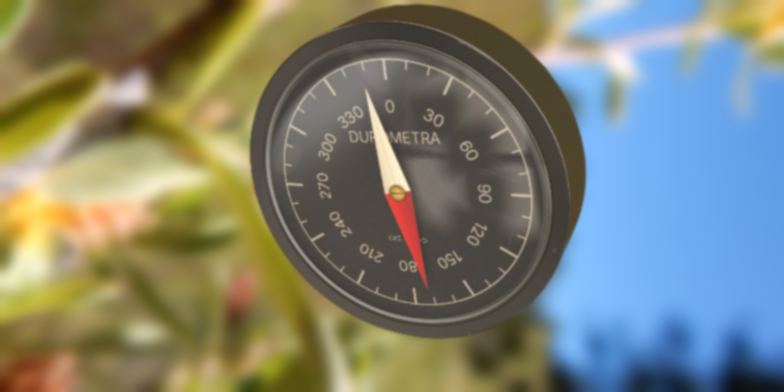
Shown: 170; °
